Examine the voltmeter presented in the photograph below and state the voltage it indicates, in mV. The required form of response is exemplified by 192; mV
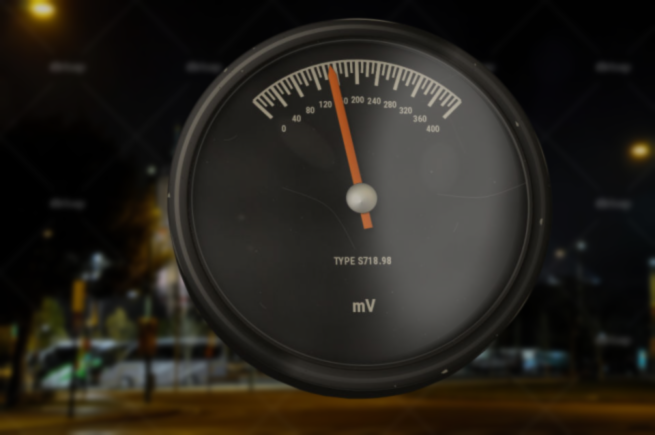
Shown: 150; mV
